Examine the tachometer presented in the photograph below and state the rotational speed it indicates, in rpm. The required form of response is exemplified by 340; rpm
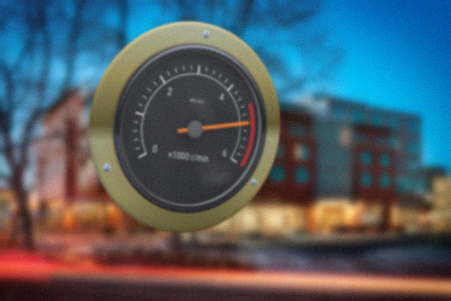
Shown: 5000; rpm
